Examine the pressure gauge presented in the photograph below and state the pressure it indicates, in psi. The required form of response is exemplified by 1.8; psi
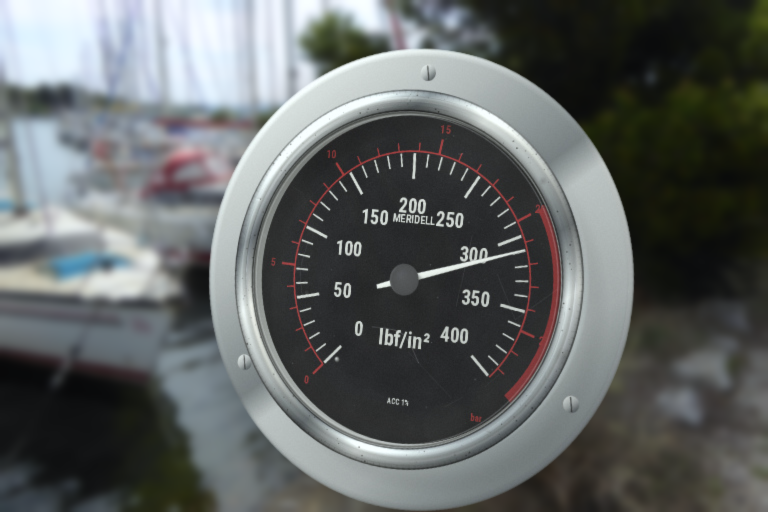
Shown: 310; psi
